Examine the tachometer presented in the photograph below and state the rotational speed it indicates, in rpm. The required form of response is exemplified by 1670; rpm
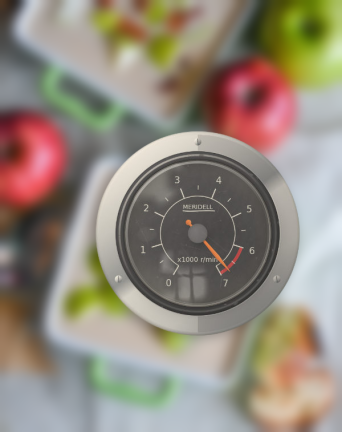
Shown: 6750; rpm
